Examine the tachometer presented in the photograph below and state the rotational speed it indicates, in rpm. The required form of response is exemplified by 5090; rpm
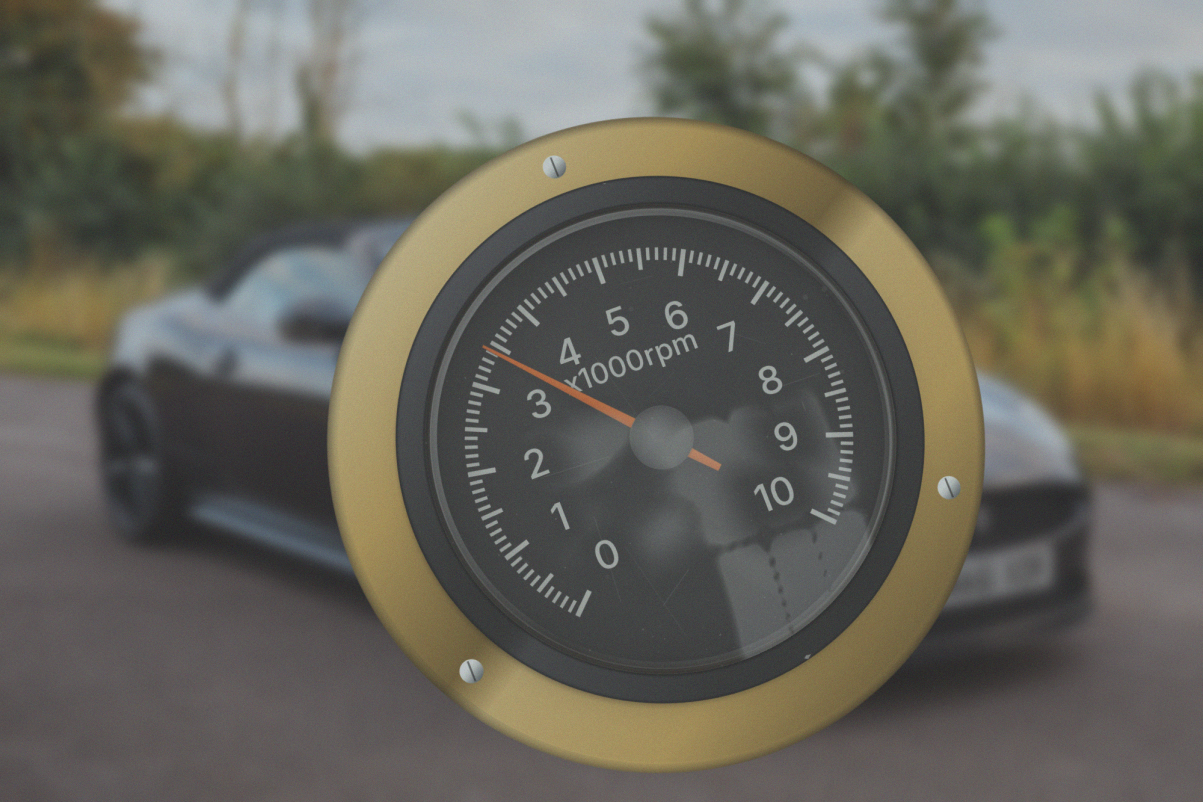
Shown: 3400; rpm
